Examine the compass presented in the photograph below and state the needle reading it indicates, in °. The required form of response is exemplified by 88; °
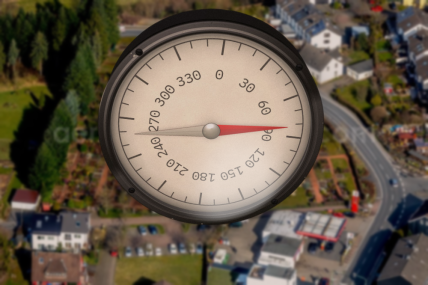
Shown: 80; °
